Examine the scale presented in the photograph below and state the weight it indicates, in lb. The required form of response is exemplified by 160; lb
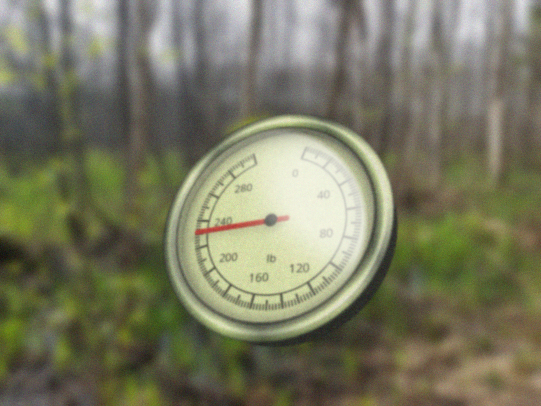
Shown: 230; lb
